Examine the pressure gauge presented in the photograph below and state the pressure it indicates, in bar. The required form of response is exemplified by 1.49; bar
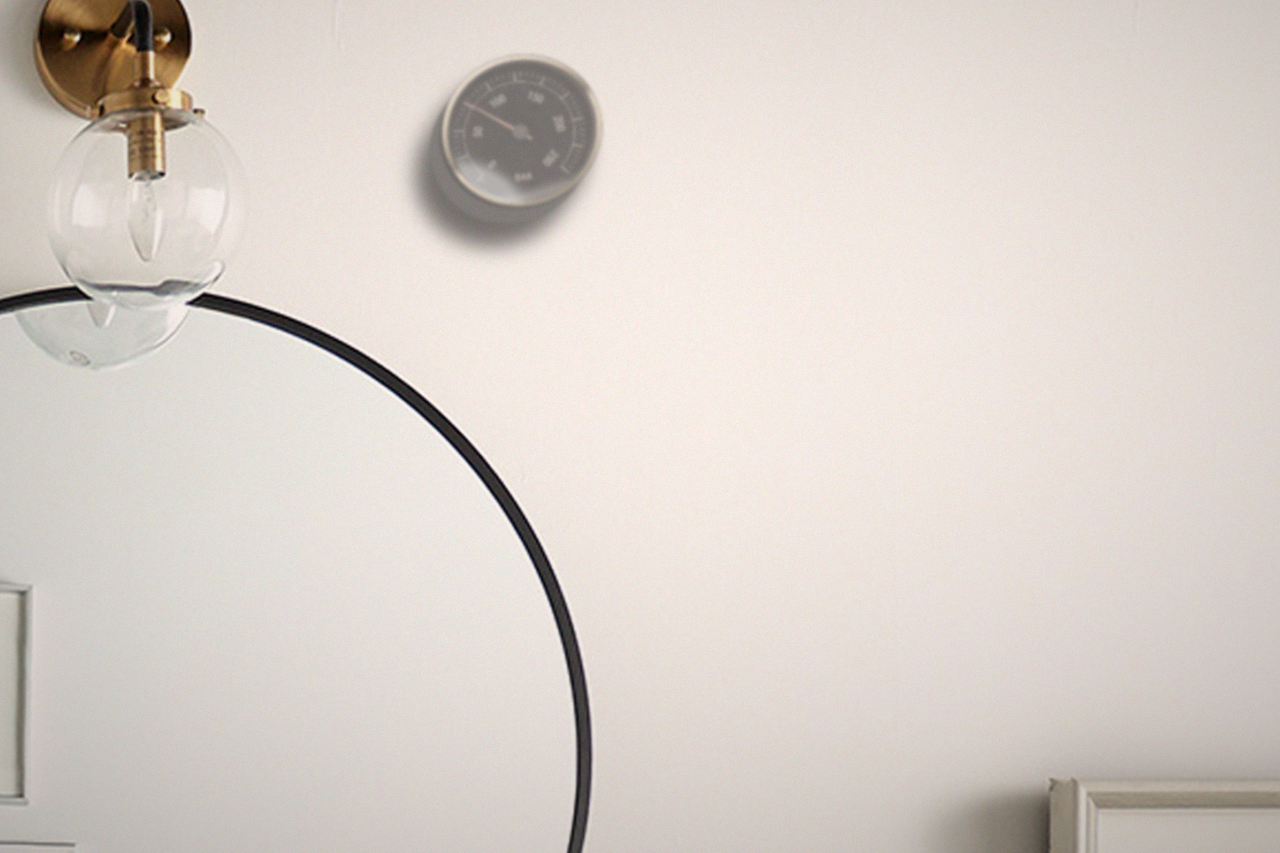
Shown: 75; bar
